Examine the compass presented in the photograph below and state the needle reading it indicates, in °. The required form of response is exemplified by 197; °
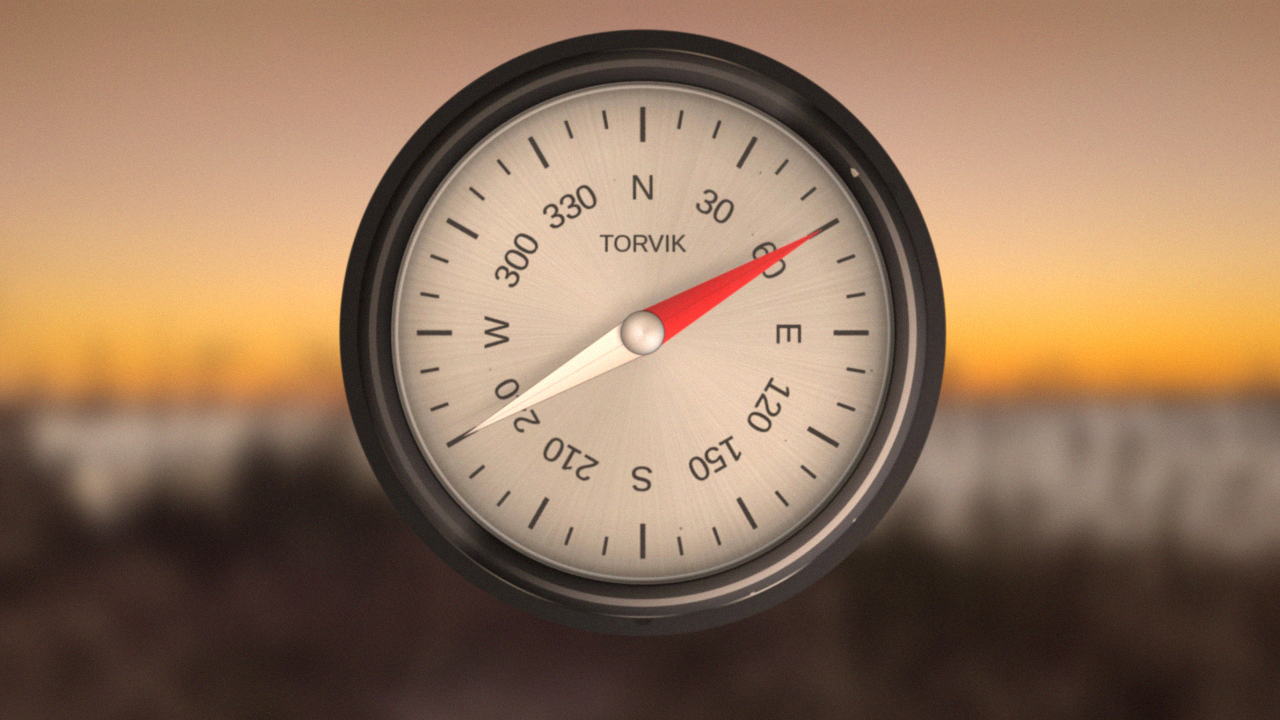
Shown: 60; °
